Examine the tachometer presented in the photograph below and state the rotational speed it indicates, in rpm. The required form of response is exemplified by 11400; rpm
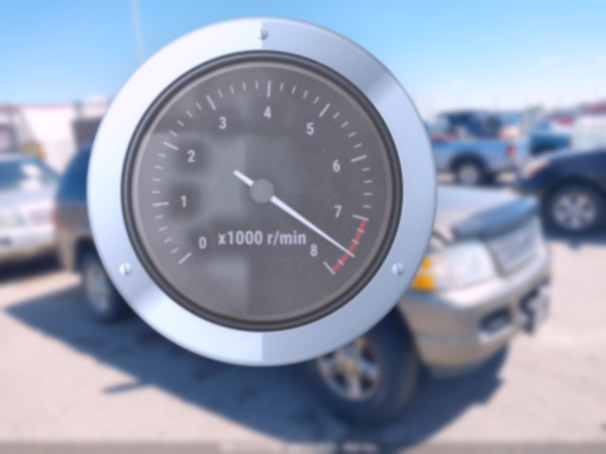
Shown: 7600; rpm
